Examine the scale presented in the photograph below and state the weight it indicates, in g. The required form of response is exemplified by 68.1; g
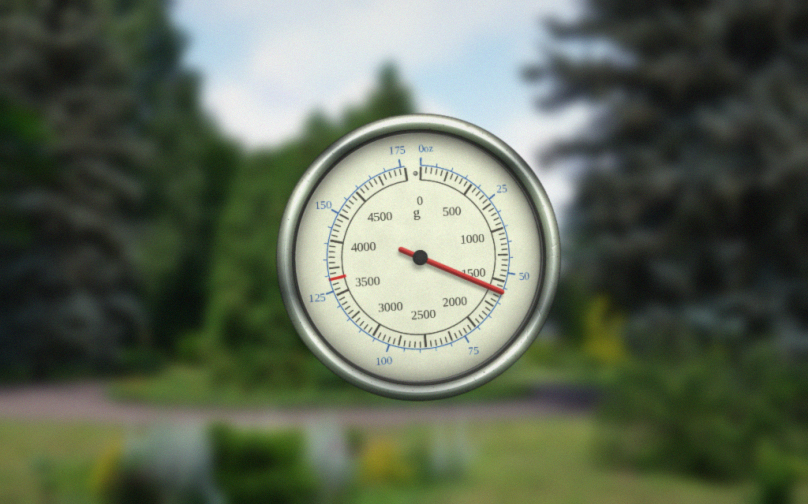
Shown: 1600; g
